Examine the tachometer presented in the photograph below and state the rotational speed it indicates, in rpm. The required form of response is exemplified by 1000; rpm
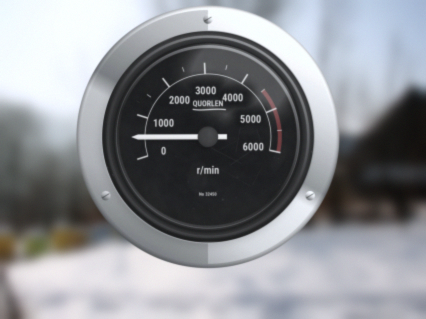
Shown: 500; rpm
